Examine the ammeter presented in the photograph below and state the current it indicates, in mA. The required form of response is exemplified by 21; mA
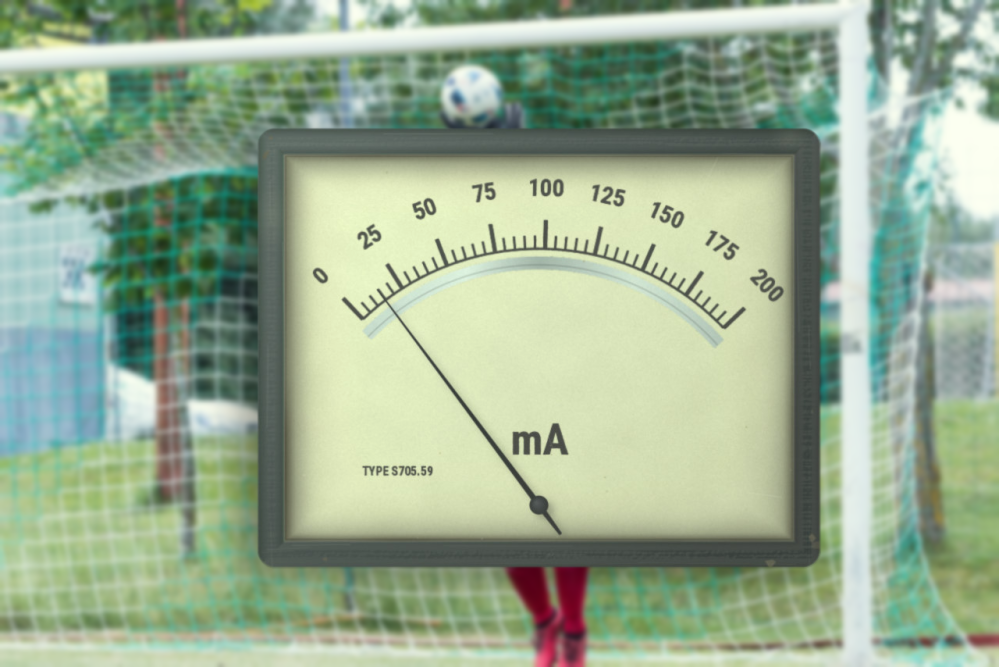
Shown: 15; mA
